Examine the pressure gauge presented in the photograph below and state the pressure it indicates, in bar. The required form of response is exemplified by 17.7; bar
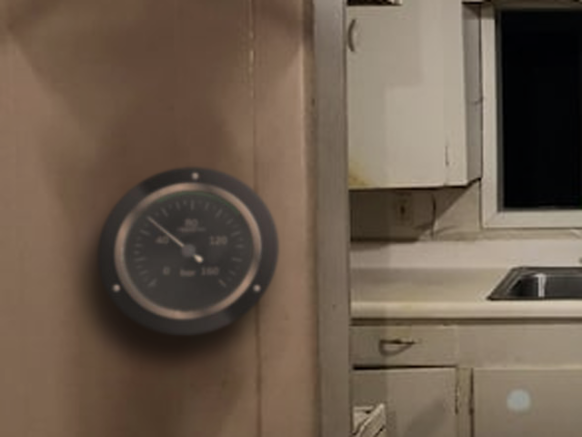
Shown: 50; bar
